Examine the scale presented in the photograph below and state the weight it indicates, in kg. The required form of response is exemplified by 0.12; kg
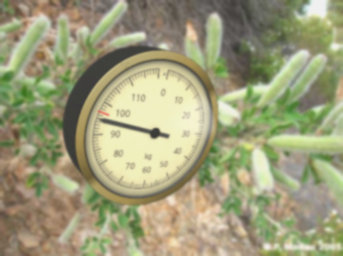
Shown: 95; kg
